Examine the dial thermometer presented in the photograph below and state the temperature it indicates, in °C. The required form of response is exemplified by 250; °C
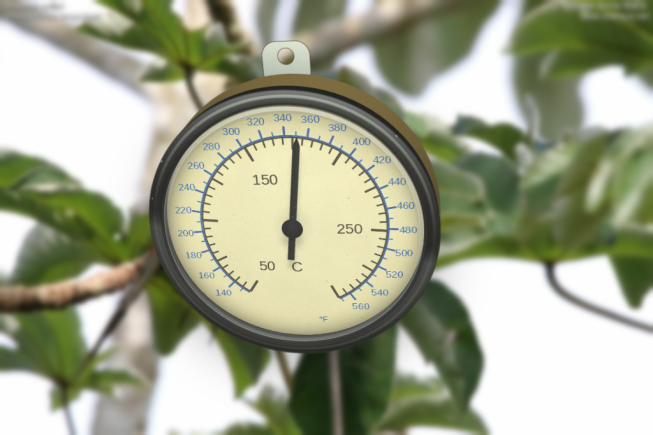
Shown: 177.5; °C
